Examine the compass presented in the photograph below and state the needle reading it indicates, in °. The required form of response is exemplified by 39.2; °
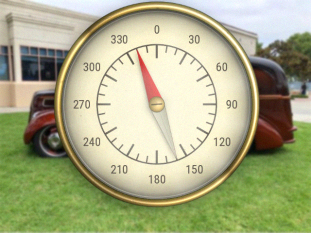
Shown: 340; °
